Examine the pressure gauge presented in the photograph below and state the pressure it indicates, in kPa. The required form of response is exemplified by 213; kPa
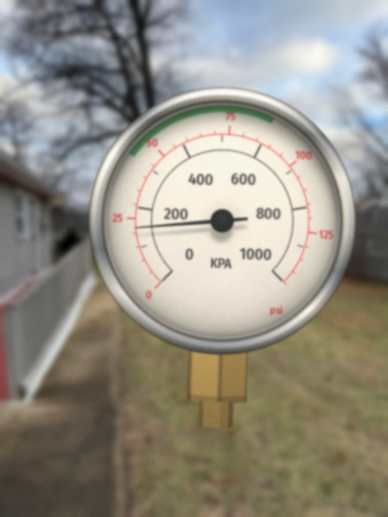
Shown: 150; kPa
